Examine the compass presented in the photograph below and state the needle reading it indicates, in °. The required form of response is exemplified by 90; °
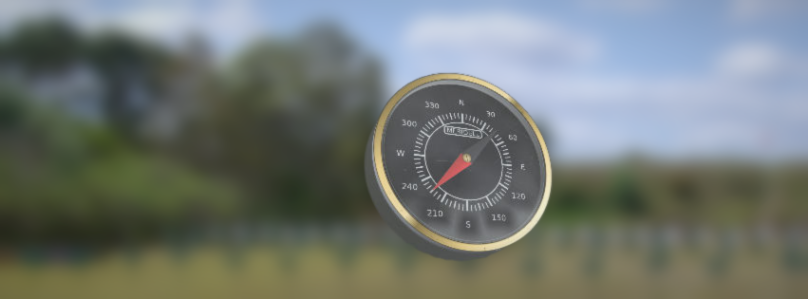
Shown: 225; °
